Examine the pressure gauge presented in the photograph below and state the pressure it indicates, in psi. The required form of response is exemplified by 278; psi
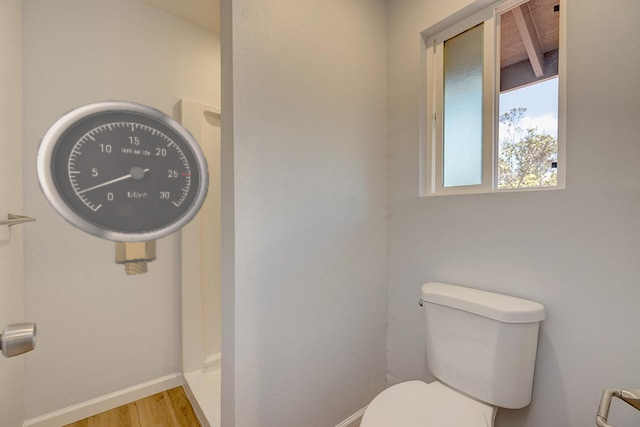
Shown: 2.5; psi
